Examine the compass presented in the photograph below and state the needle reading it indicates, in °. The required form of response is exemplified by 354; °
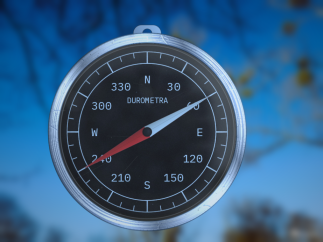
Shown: 240; °
